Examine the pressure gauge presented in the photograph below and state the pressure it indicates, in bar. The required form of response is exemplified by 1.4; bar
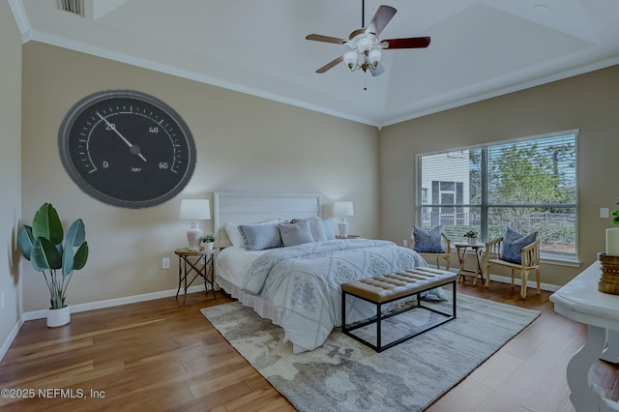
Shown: 20; bar
